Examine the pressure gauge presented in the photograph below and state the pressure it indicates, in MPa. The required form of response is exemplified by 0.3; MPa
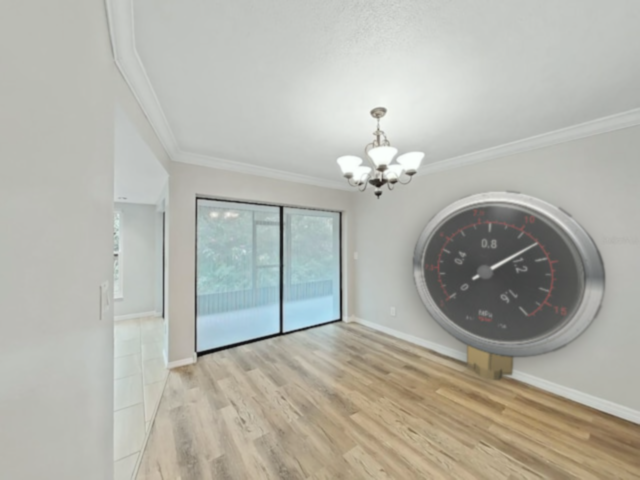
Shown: 1.1; MPa
